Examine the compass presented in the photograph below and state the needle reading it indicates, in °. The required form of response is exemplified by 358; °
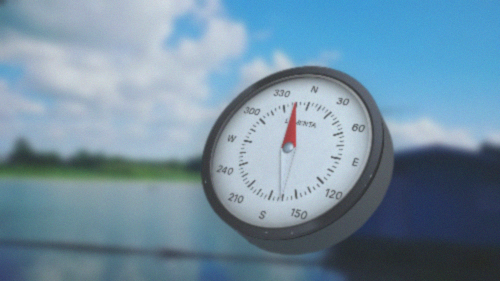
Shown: 345; °
